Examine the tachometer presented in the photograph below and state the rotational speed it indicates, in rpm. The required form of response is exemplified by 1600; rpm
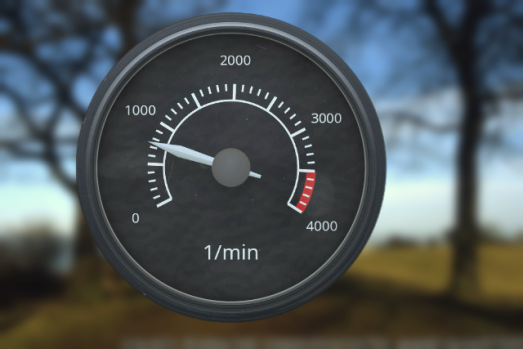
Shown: 750; rpm
